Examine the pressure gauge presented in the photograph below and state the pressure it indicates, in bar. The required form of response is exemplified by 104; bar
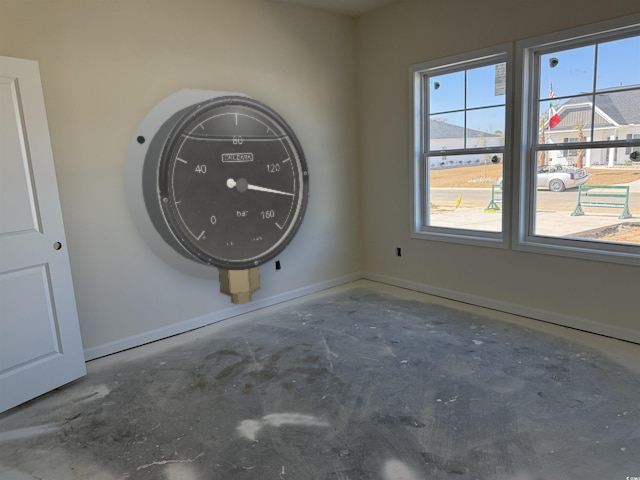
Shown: 140; bar
